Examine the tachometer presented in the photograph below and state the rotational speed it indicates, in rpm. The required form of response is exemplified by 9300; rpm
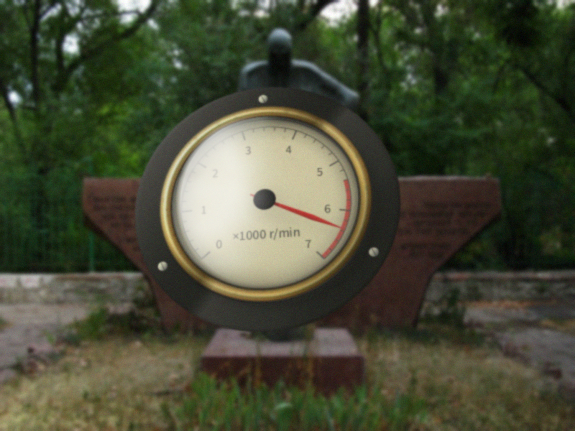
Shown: 6400; rpm
